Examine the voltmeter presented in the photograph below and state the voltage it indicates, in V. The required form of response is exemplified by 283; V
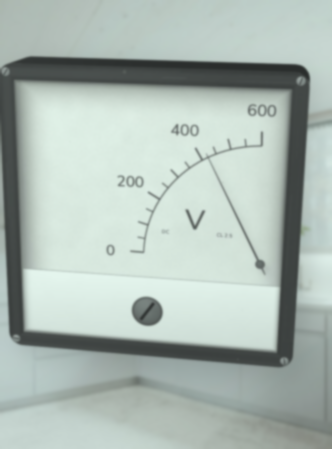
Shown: 425; V
